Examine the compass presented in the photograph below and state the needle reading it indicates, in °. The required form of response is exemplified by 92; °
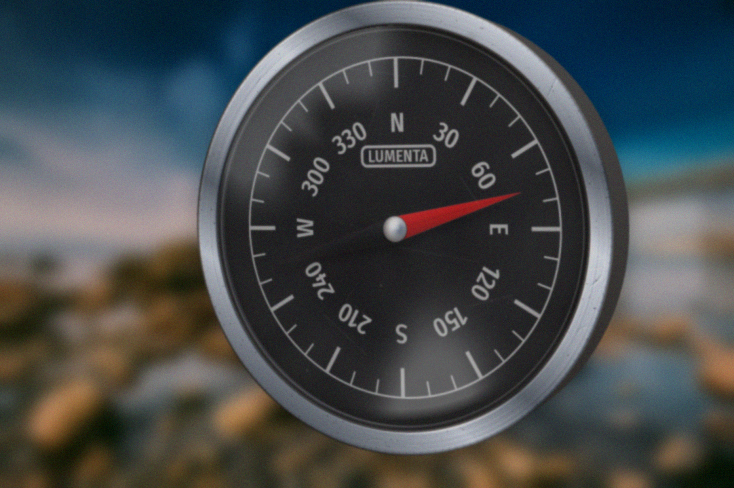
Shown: 75; °
